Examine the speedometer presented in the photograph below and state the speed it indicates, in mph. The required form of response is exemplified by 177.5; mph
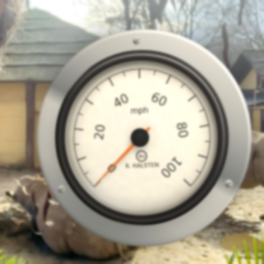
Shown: 0; mph
